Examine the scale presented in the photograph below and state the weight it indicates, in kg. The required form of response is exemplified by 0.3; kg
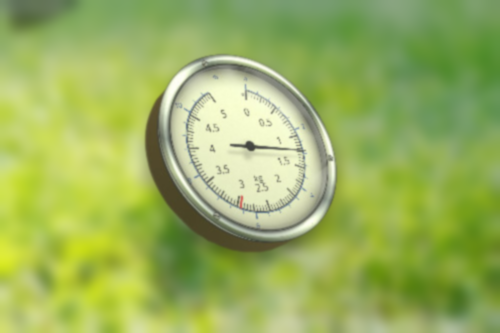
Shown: 1.25; kg
